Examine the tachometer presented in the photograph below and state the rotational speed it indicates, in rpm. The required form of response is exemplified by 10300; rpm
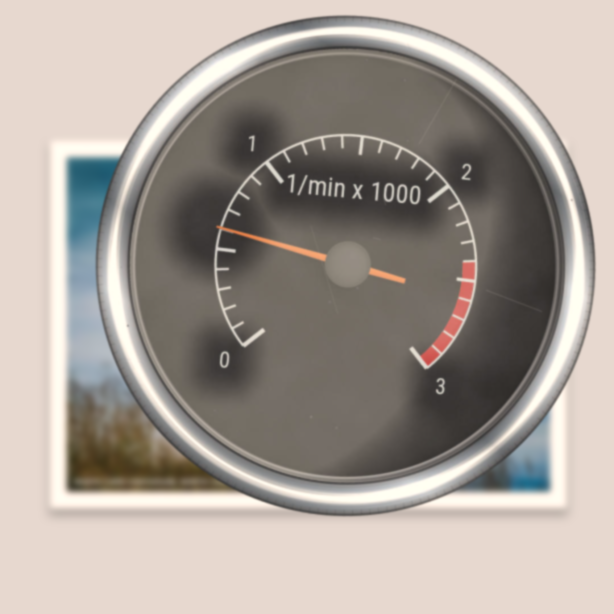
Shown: 600; rpm
